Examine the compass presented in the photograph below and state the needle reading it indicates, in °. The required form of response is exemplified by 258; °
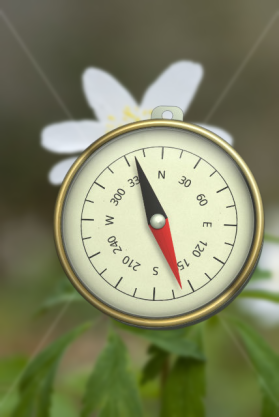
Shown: 157.5; °
